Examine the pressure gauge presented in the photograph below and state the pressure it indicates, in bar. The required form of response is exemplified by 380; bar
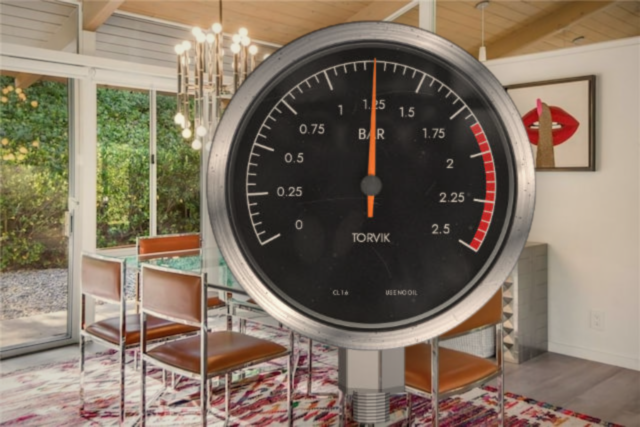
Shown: 1.25; bar
